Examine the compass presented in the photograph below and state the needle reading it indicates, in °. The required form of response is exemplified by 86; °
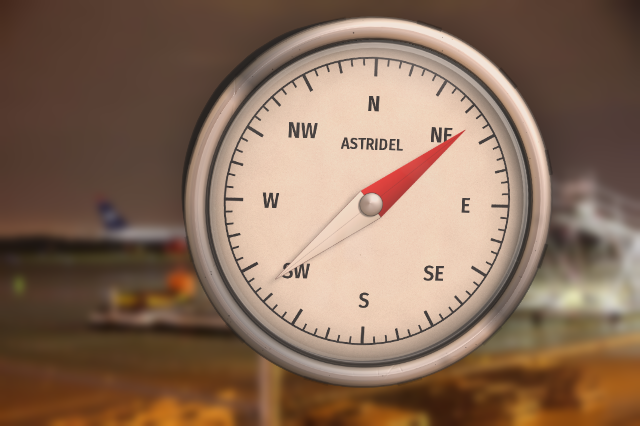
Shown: 50; °
